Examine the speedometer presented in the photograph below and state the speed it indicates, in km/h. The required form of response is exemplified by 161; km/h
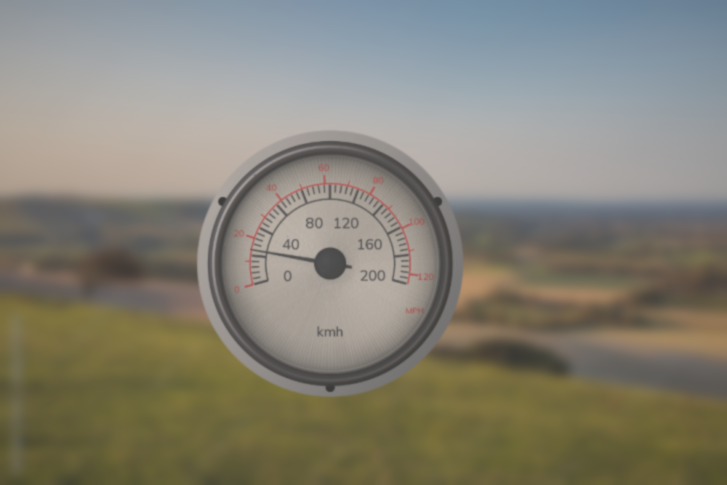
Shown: 24; km/h
